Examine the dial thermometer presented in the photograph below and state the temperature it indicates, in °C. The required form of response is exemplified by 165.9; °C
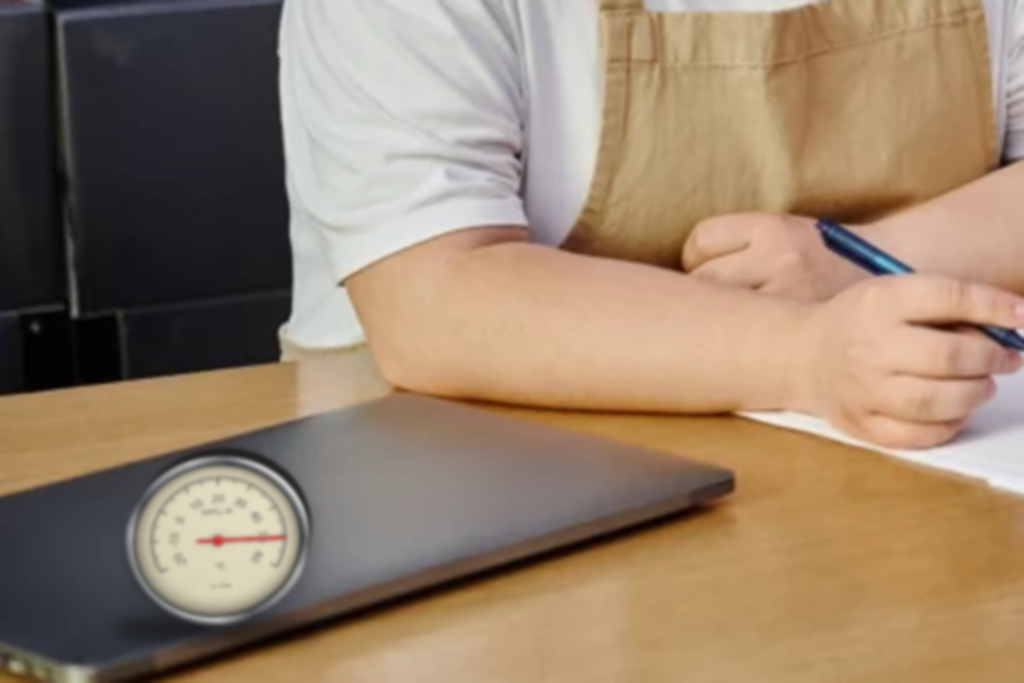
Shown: 50; °C
